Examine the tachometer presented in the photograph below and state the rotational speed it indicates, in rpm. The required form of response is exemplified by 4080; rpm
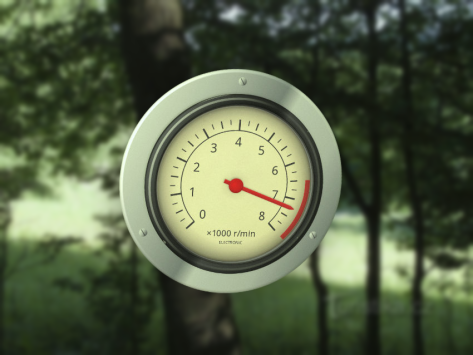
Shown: 7250; rpm
